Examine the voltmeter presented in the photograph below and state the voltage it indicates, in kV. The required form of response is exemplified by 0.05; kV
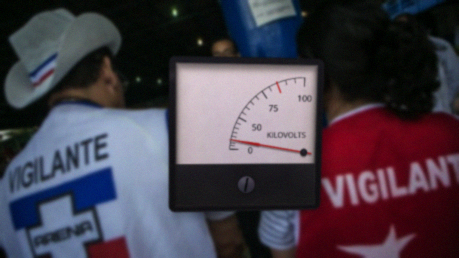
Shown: 25; kV
